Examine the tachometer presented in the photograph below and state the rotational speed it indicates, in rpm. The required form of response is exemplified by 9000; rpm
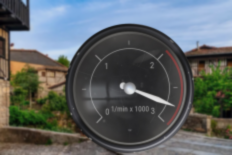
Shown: 2750; rpm
